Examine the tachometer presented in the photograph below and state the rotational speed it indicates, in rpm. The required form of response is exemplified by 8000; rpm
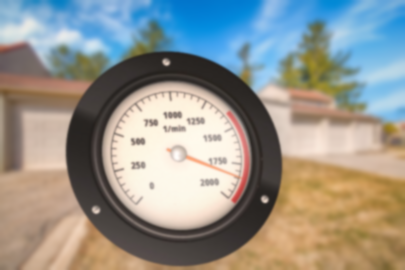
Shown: 1850; rpm
